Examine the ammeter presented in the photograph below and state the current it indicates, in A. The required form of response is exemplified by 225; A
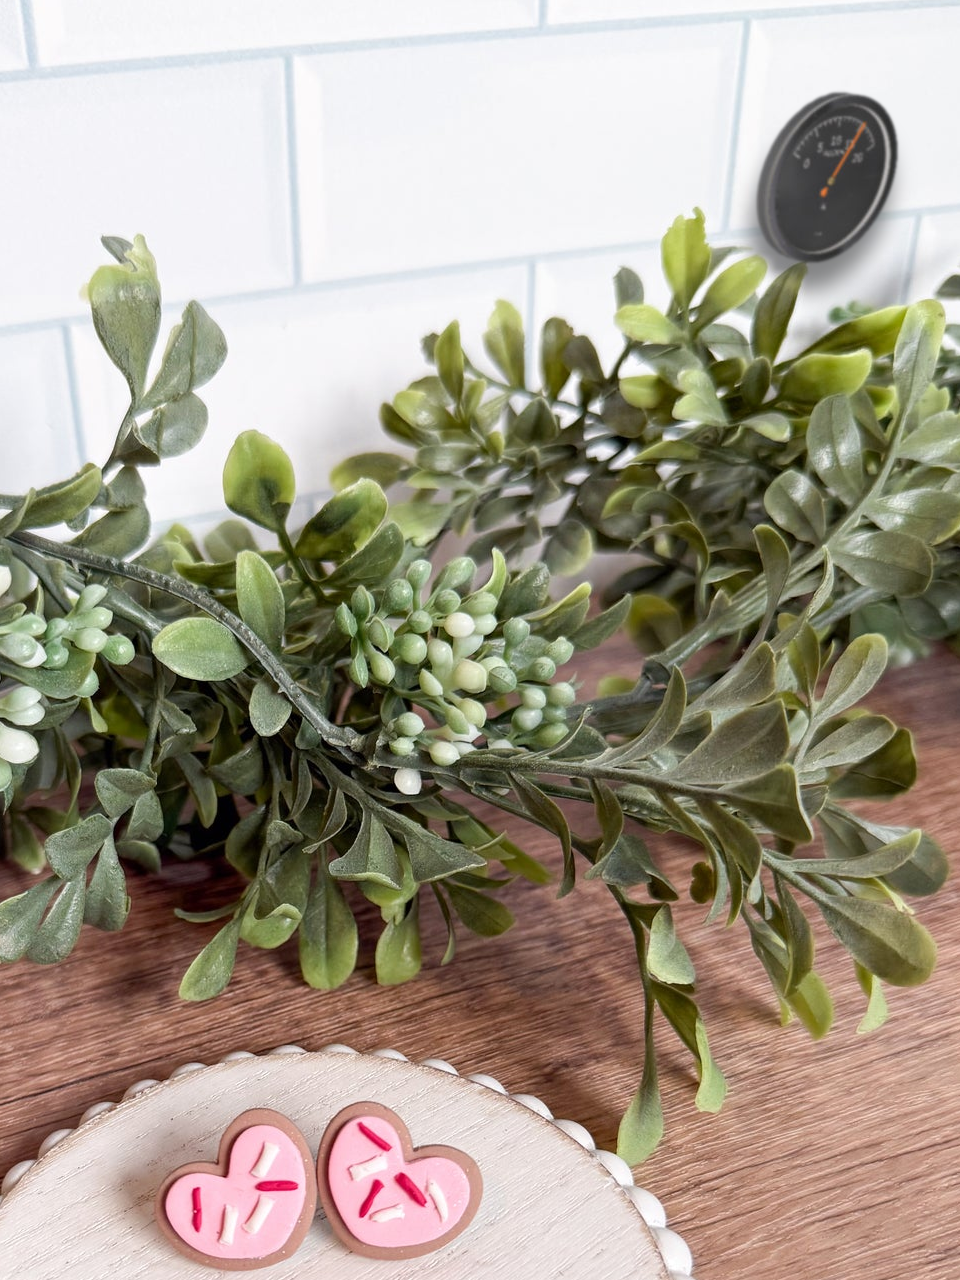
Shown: 15; A
